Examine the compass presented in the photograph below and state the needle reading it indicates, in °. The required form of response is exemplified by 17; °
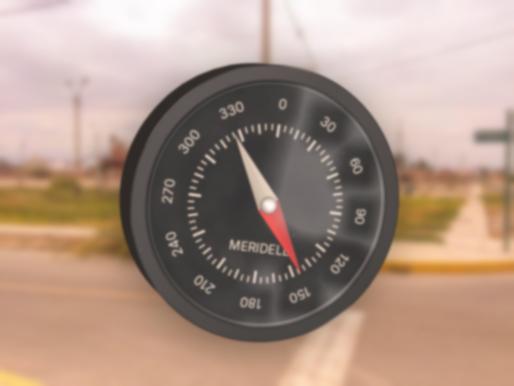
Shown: 145; °
